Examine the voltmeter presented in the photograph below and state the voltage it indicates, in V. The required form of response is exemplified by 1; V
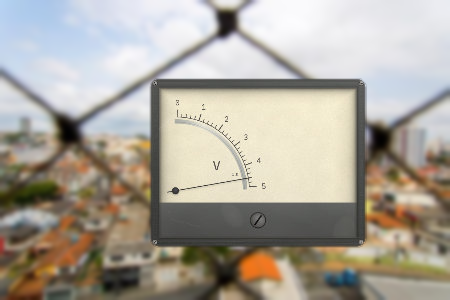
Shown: 4.6; V
